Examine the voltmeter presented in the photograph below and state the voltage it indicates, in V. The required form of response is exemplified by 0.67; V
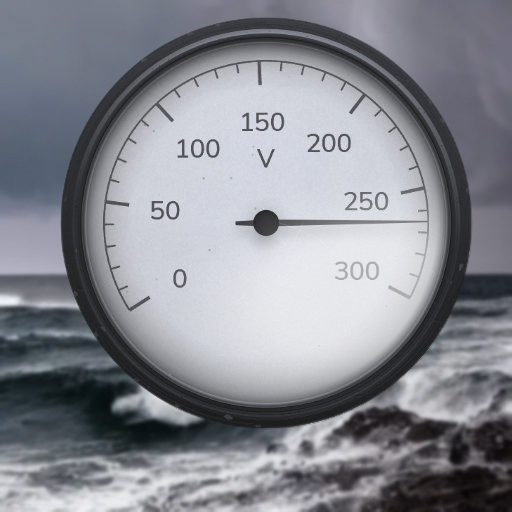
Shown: 265; V
